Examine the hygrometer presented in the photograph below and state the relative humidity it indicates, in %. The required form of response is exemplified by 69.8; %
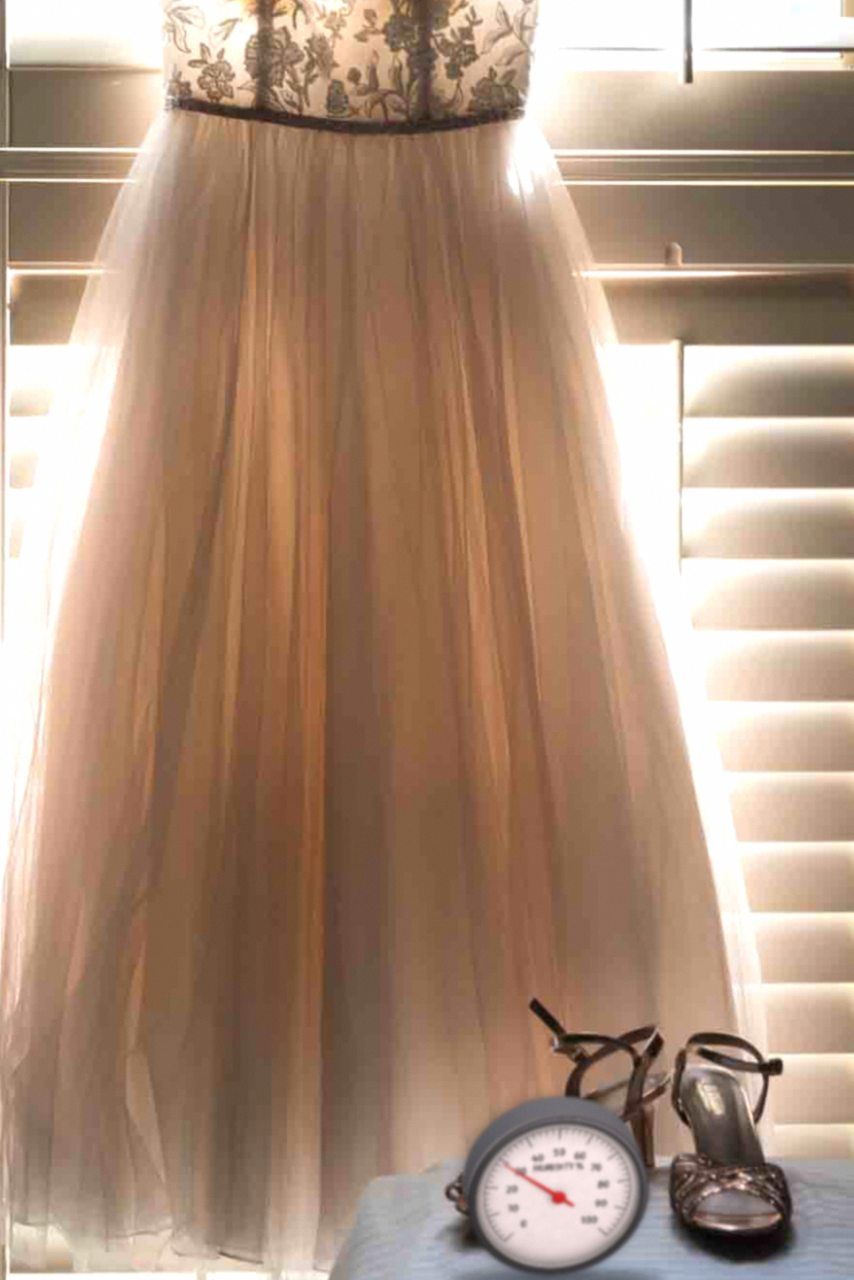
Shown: 30; %
